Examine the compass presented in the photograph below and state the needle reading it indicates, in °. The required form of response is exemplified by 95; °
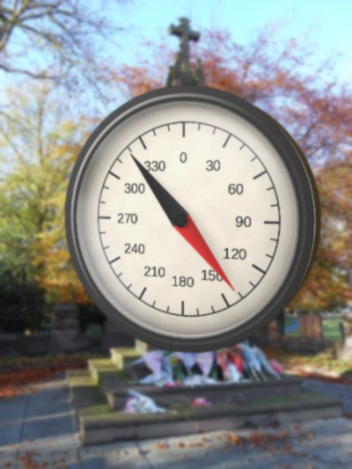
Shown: 140; °
